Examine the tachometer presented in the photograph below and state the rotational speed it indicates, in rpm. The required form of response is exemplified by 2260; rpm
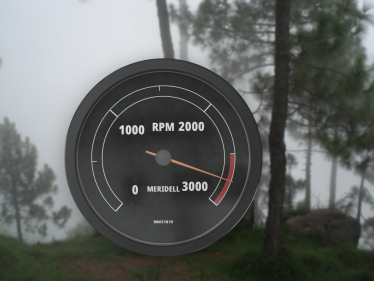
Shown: 2750; rpm
